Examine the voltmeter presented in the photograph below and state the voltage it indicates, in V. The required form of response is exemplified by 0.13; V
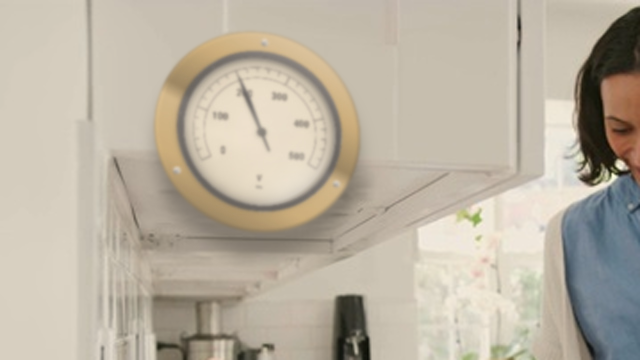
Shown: 200; V
